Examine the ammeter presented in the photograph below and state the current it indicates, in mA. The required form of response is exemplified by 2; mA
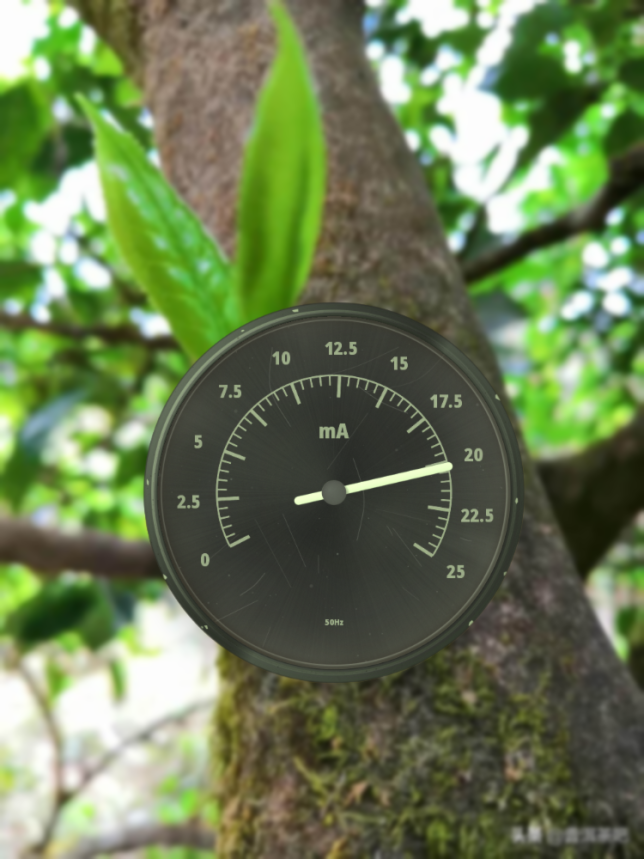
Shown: 20.25; mA
